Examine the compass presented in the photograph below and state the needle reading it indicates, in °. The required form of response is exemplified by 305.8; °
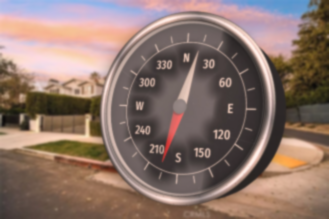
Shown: 195; °
